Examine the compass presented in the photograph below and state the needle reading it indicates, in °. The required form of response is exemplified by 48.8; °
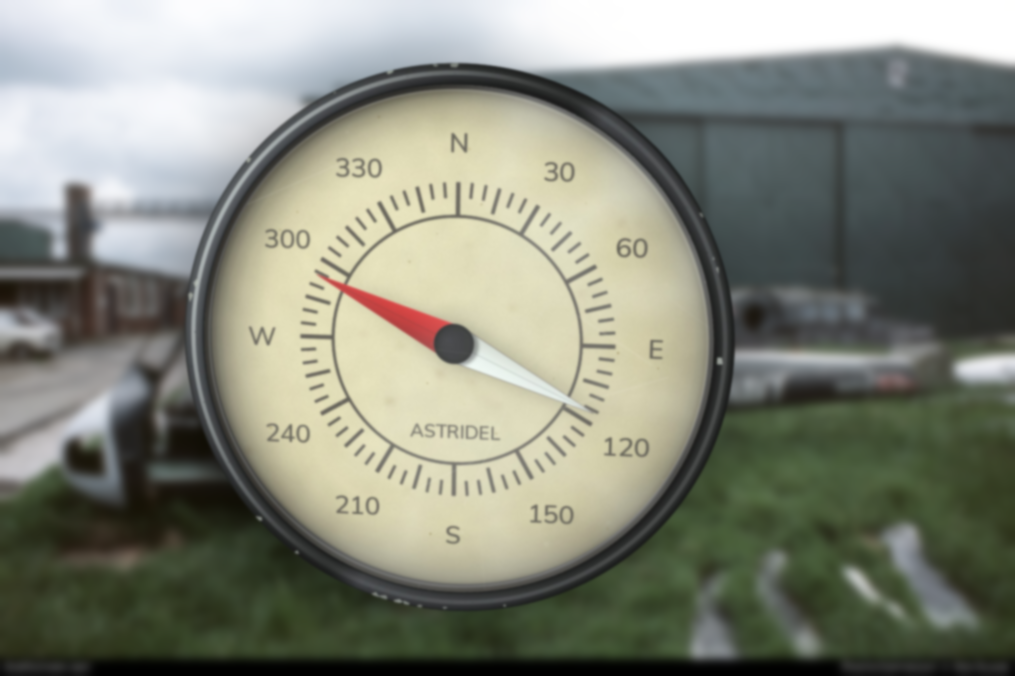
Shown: 295; °
